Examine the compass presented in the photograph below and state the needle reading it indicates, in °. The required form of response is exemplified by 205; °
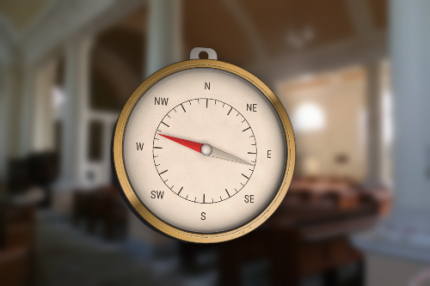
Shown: 285; °
